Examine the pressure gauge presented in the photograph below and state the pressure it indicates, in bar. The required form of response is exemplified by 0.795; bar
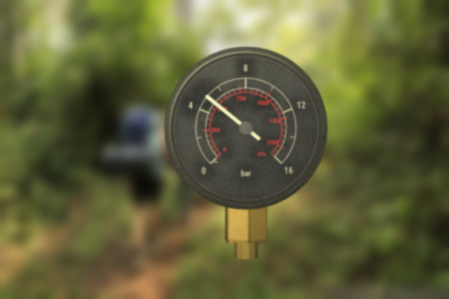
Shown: 5; bar
